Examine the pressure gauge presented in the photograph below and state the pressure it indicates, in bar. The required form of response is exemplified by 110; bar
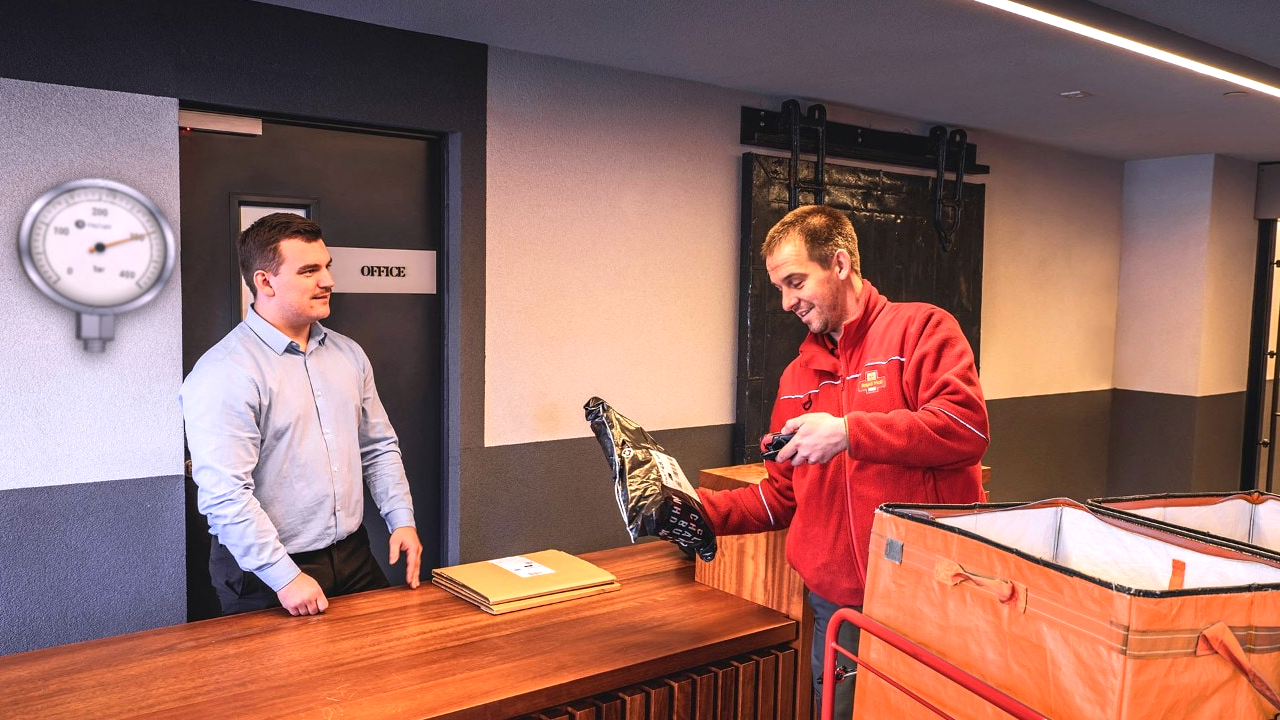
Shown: 300; bar
